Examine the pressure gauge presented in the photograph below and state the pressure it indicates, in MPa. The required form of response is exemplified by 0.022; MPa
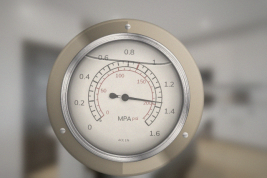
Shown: 1.35; MPa
